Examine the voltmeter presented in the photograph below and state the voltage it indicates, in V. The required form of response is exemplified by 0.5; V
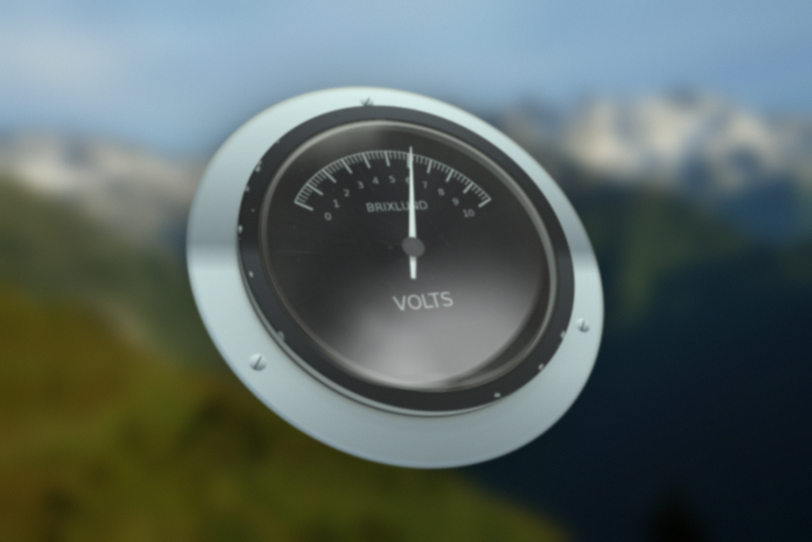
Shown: 6; V
